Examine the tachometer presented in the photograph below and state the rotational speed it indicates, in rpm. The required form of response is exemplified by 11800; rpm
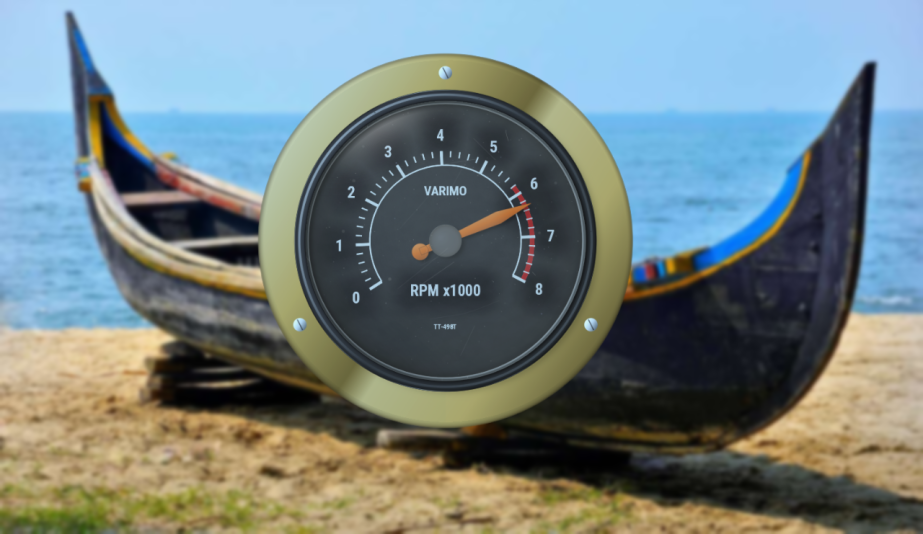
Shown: 6300; rpm
